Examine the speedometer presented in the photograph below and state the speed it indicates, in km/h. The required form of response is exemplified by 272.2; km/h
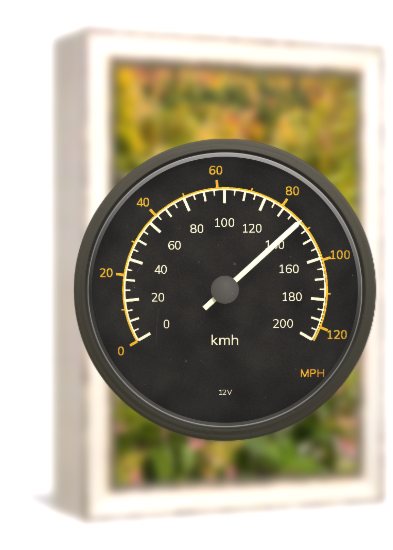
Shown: 140; km/h
